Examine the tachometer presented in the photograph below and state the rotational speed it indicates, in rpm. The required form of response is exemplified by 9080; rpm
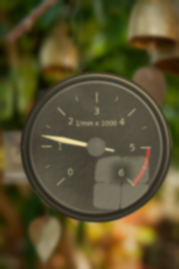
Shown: 1250; rpm
